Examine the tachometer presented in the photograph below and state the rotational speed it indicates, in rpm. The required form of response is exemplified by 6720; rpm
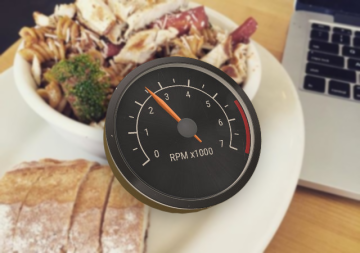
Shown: 2500; rpm
